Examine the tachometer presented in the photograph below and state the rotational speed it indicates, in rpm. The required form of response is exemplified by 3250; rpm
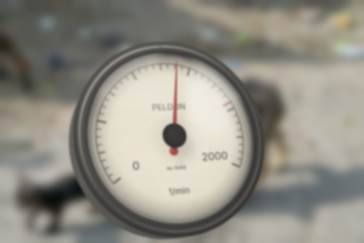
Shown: 1100; rpm
